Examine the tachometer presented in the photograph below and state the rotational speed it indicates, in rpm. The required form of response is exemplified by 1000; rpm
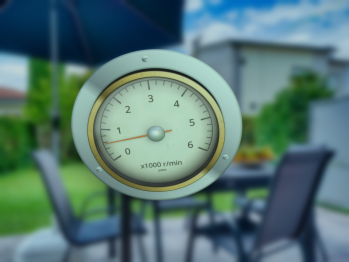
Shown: 600; rpm
